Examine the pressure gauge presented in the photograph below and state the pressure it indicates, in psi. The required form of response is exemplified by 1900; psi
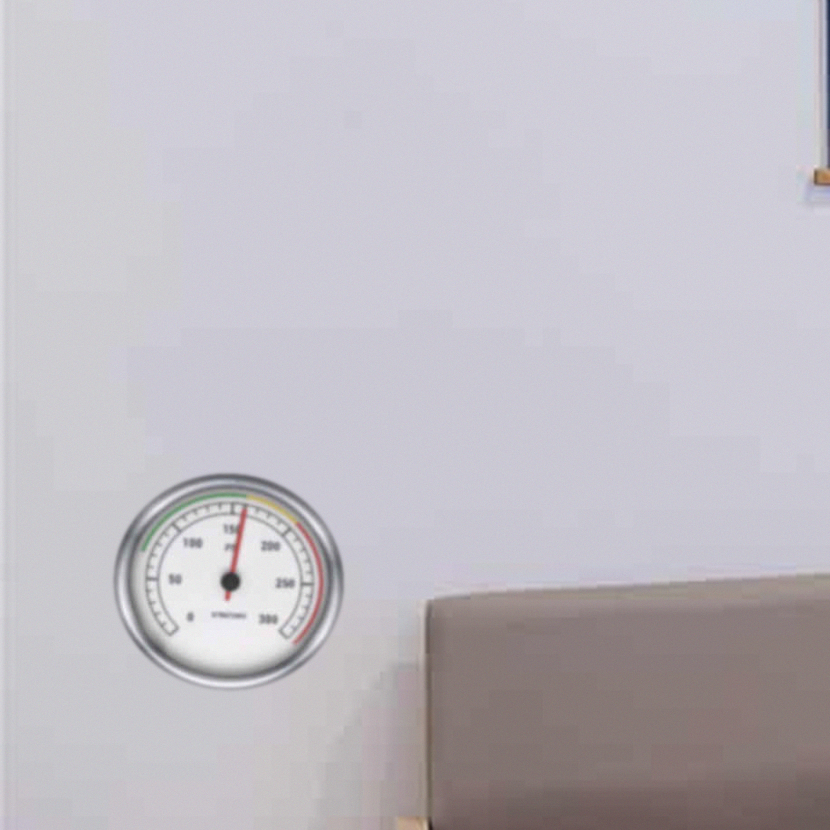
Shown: 160; psi
